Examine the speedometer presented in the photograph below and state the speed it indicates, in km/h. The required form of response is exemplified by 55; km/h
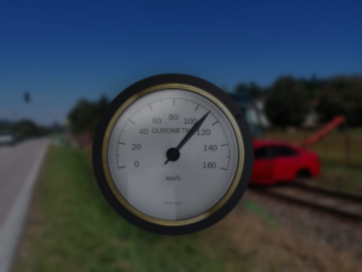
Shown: 110; km/h
